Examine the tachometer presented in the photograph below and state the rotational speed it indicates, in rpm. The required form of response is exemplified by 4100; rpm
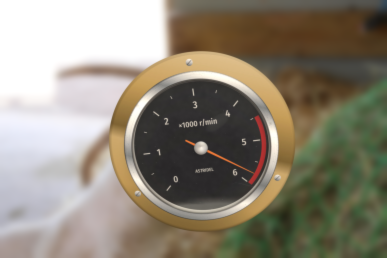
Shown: 5750; rpm
